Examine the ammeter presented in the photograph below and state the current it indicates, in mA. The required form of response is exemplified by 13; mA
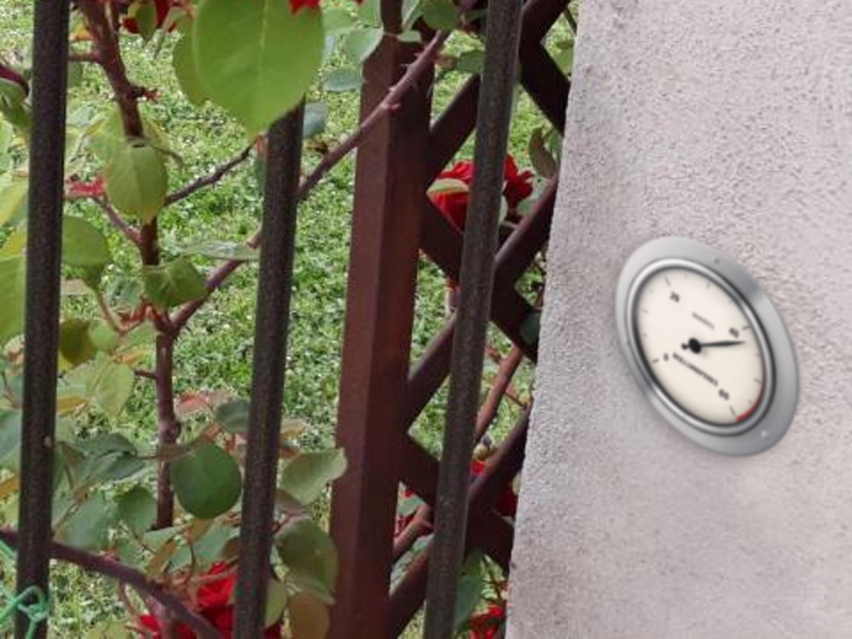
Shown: 42.5; mA
